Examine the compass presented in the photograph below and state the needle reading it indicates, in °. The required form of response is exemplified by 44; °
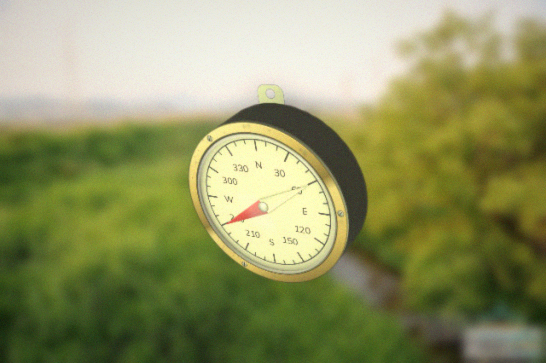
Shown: 240; °
